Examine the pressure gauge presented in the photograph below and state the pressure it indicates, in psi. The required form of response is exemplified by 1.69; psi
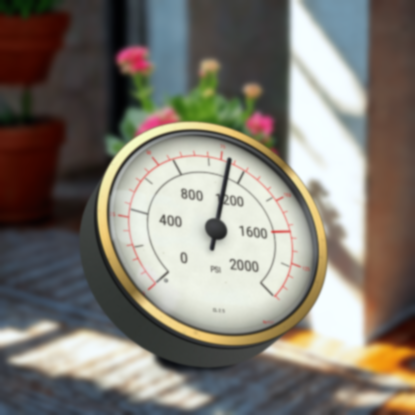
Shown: 1100; psi
